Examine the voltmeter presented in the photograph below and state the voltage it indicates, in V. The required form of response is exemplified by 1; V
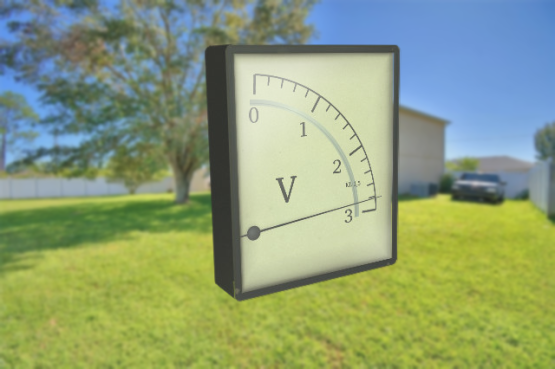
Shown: 2.8; V
